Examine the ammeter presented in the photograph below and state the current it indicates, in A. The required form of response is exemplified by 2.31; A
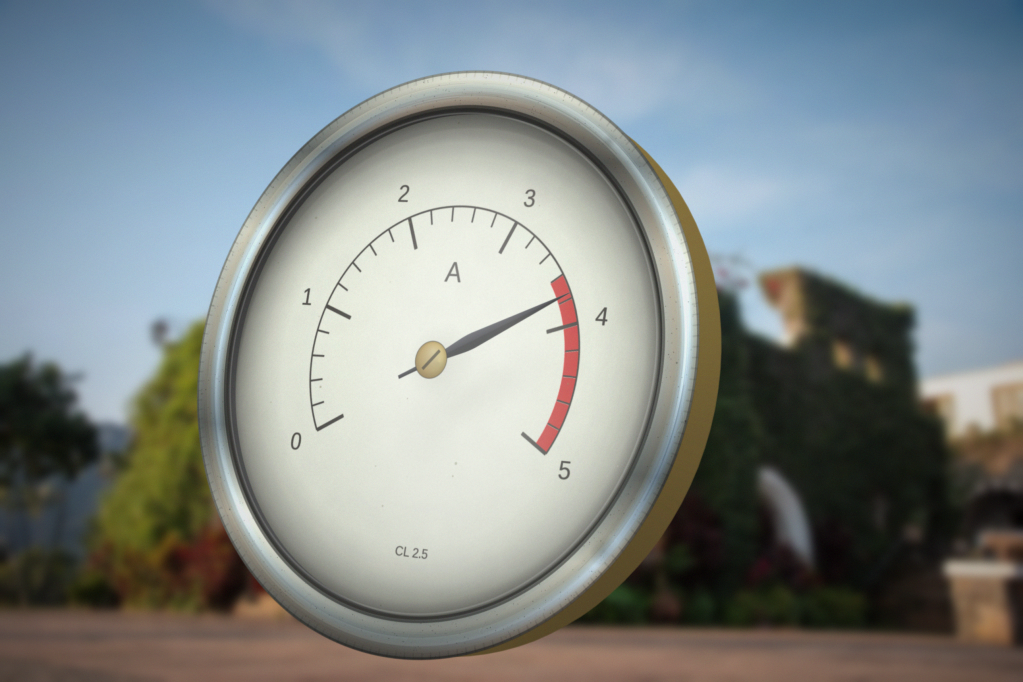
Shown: 3.8; A
